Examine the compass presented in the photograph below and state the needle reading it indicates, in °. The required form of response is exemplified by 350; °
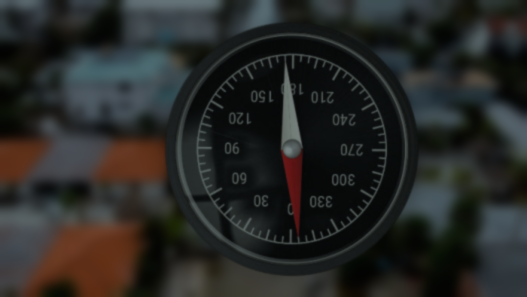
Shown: 355; °
